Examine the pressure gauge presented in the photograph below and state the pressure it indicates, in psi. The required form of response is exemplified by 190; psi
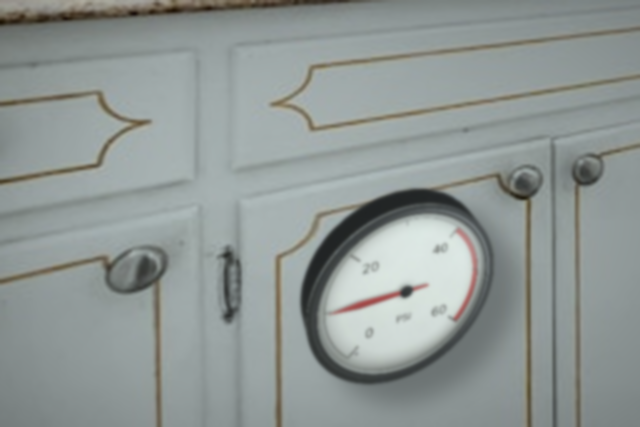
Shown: 10; psi
